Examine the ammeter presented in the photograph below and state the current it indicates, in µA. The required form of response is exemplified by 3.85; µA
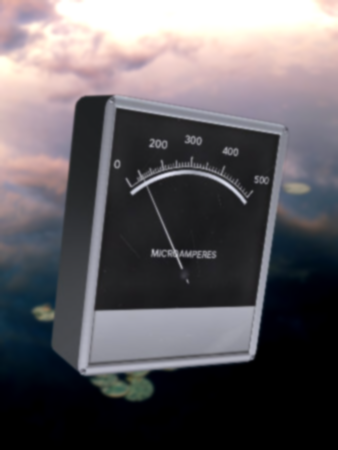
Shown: 100; µA
